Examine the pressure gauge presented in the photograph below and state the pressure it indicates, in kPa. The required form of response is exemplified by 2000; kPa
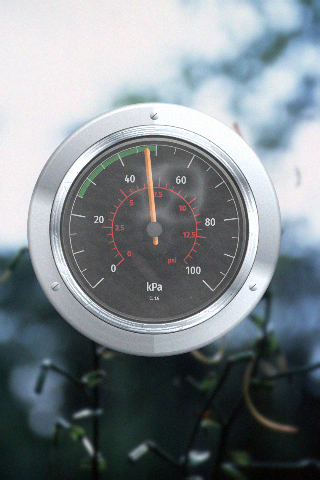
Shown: 47.5; kPa
